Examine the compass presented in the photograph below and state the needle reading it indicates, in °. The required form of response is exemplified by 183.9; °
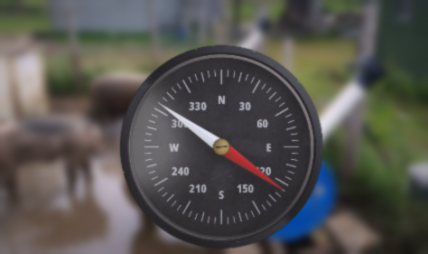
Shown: 125; °
